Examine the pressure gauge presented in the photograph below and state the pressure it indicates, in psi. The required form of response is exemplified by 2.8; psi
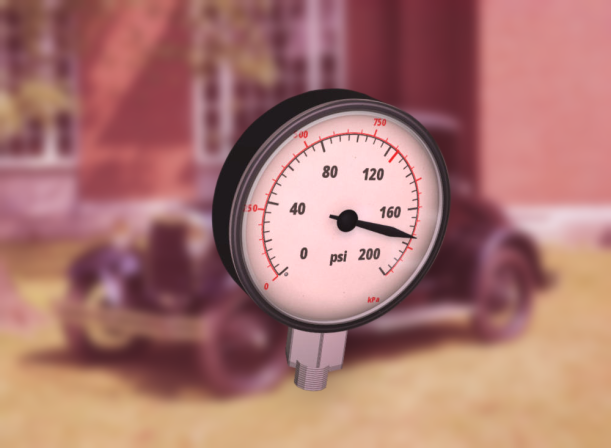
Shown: 175; psi
